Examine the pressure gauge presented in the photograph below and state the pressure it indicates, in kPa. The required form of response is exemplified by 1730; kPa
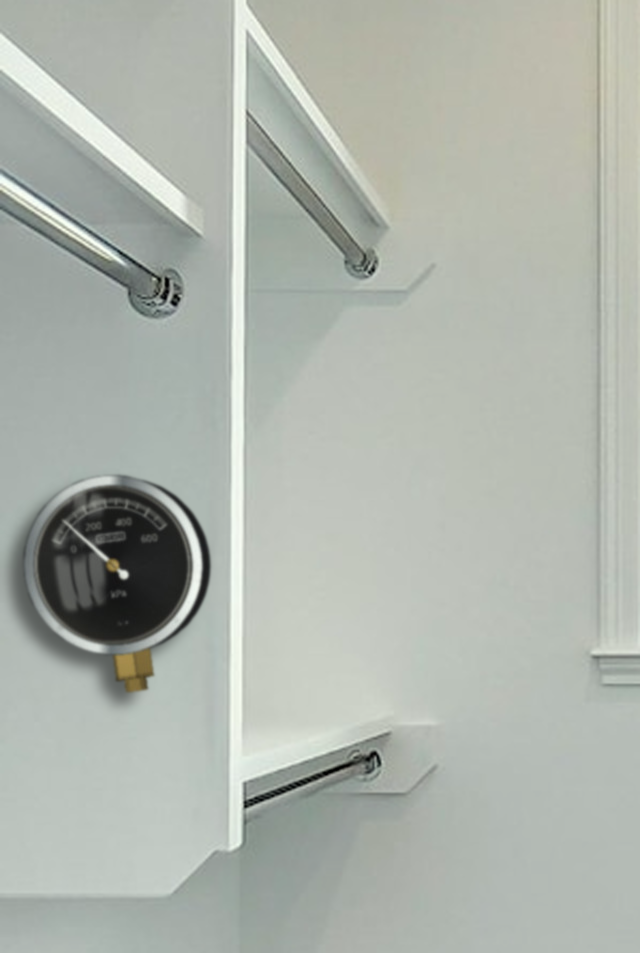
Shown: 100; kPa
